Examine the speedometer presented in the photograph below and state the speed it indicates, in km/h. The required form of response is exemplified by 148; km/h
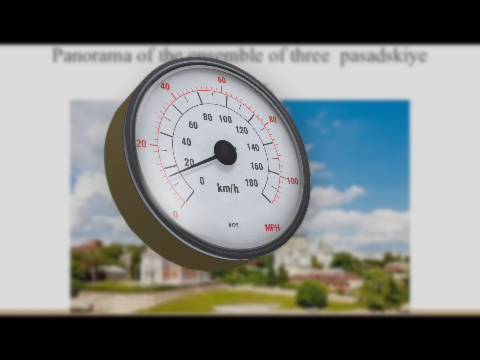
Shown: 15; km/h
